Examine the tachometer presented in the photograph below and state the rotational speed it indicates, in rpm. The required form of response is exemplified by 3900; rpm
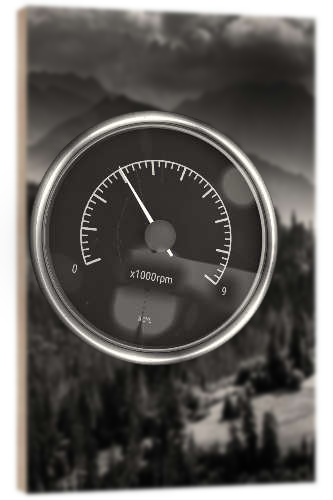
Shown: 3000; rpm
